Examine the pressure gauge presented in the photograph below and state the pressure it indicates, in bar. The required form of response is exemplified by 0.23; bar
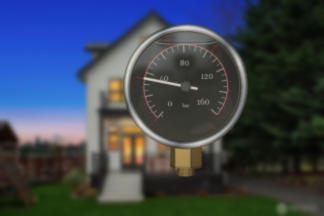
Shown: 35; bar
